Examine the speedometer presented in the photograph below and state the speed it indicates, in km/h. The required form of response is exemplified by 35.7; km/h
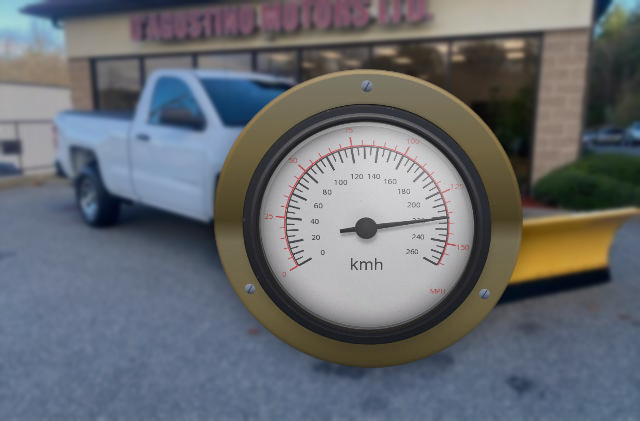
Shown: 220; km/h
